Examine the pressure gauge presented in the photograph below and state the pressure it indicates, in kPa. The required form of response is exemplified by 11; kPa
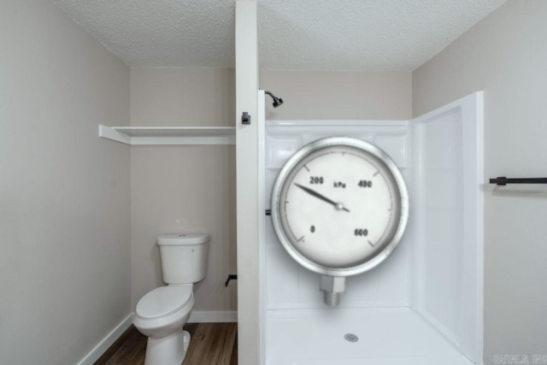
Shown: 150; kPa
